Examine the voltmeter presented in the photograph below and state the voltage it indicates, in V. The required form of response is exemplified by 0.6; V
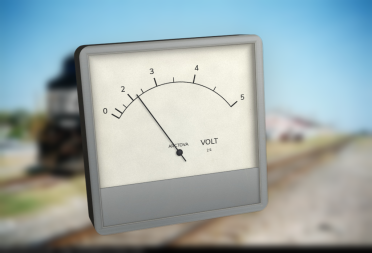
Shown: 2.25; V
